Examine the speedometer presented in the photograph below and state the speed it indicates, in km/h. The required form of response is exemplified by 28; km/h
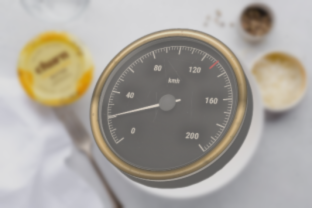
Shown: 20; km/h
